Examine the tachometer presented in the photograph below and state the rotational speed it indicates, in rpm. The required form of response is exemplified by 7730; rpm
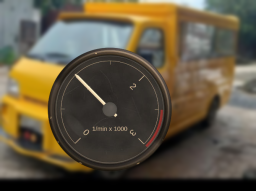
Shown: 1000; rpm
